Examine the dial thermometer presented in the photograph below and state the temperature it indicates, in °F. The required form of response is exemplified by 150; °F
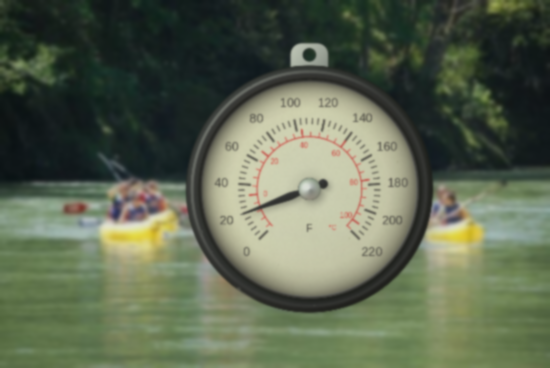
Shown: 20; °F
